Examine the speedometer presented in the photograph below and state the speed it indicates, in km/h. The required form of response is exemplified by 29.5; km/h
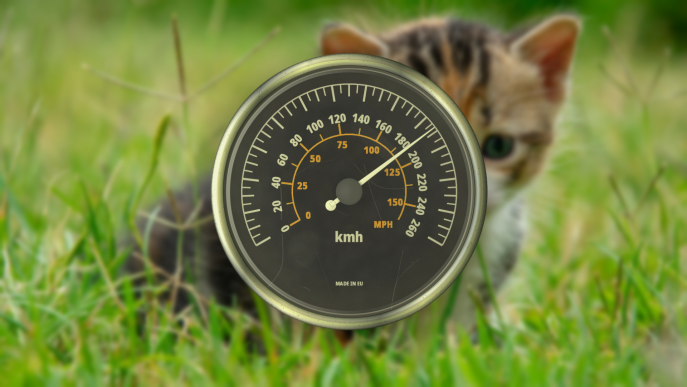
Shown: 187.5; km/h
